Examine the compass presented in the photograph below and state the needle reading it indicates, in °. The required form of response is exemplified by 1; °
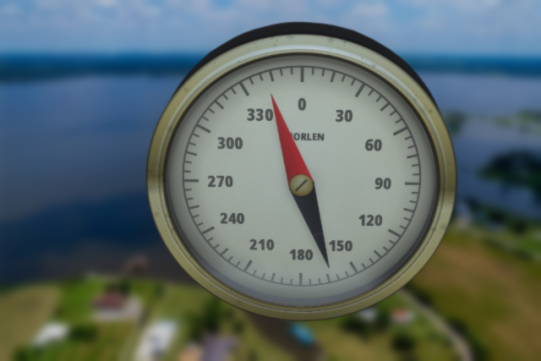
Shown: 342.5; °
